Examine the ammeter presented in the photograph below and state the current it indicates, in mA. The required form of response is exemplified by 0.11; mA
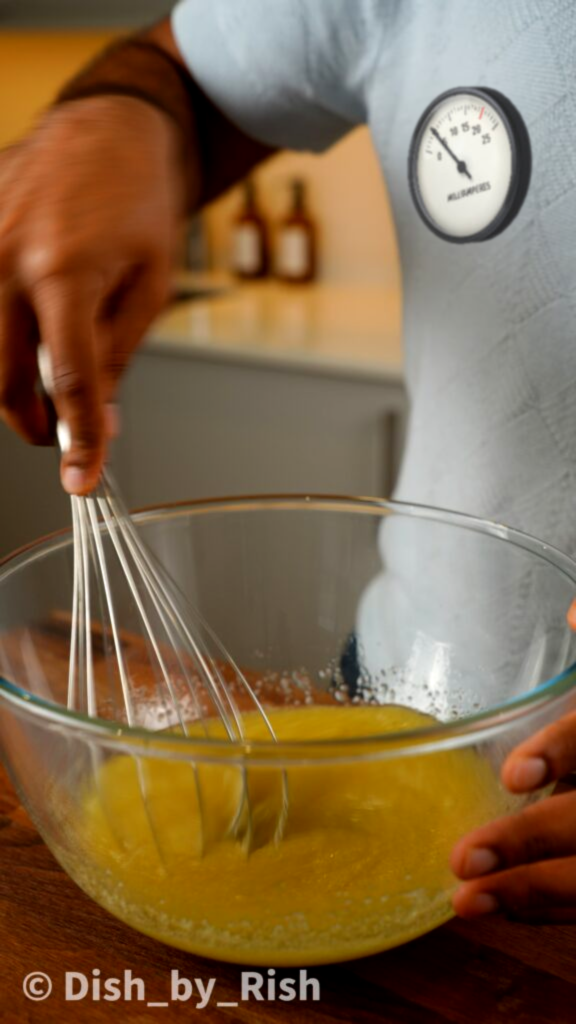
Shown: 5; mA
